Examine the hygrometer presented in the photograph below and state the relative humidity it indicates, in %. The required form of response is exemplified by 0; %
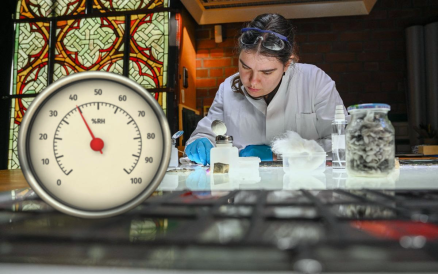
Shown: 40; %
